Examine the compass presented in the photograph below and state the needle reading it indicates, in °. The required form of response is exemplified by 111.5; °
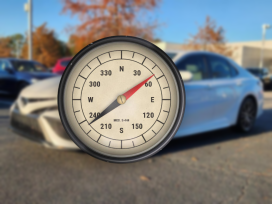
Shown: 52.5; °
